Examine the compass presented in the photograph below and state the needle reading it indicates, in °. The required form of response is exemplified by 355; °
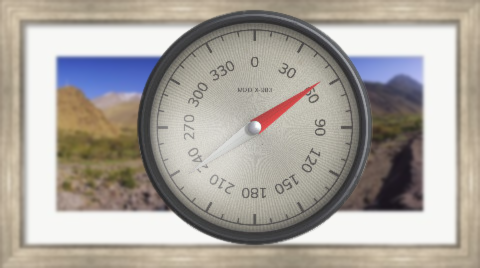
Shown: 55; °
